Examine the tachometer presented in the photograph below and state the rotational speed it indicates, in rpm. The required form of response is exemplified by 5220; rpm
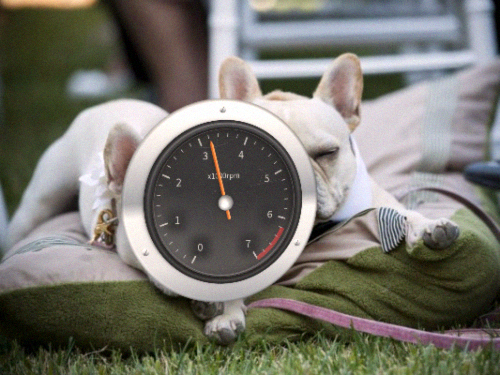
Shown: 3200; rpm
